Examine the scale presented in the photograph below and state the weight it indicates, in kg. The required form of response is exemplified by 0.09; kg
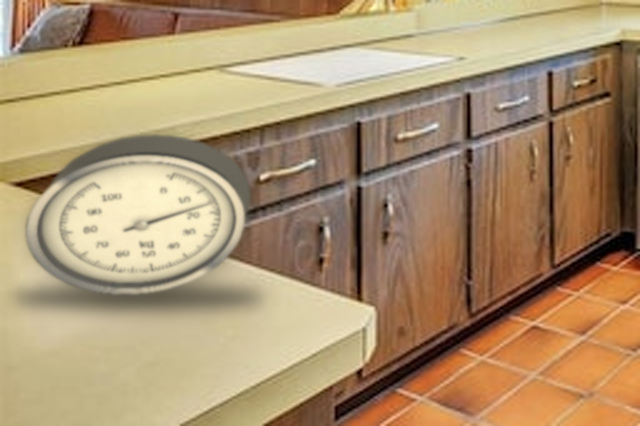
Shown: 15; kg
